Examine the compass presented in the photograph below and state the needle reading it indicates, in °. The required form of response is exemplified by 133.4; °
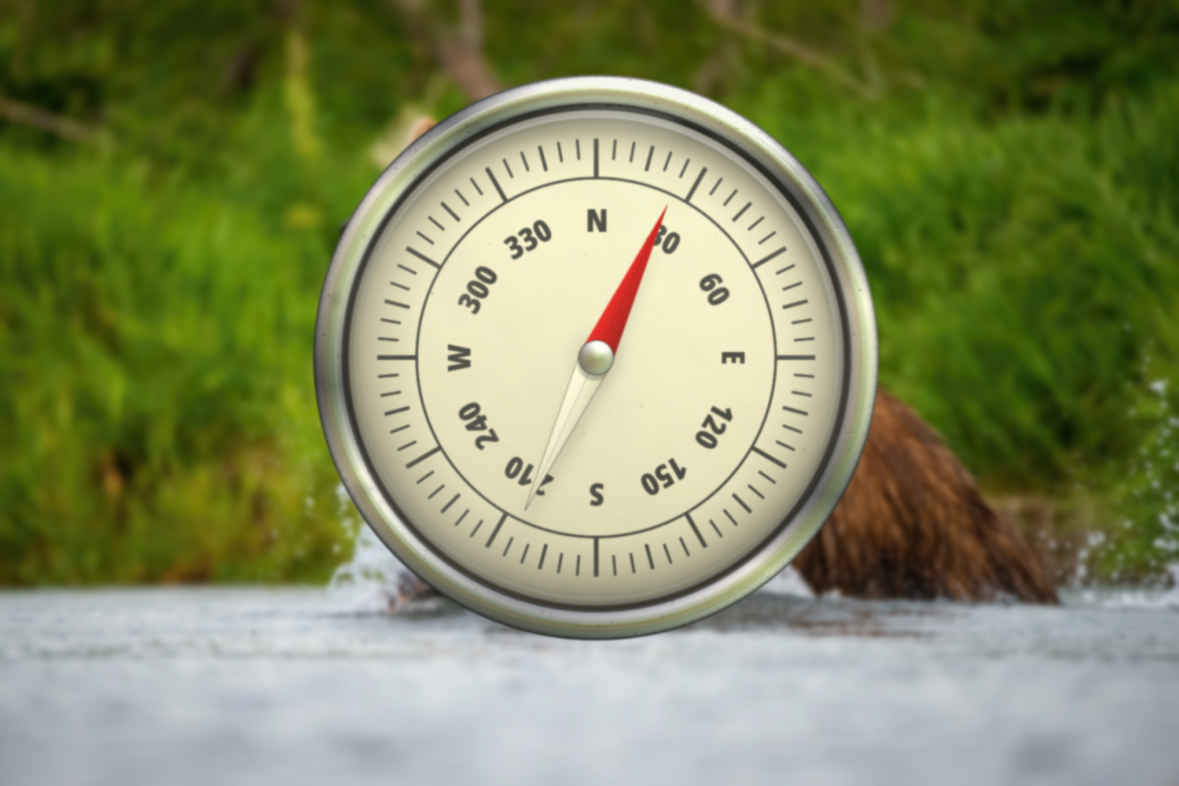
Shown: 25; °
